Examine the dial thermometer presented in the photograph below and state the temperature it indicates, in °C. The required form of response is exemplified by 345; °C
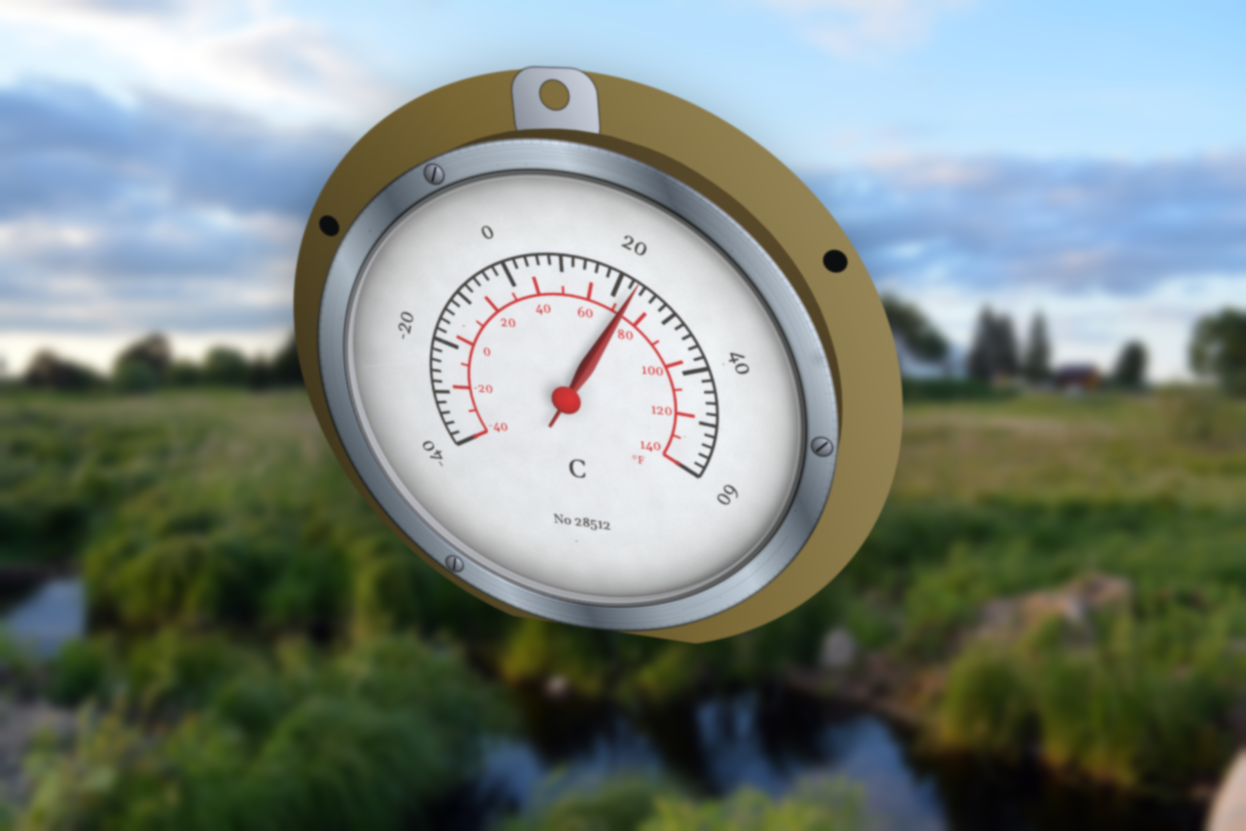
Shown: 23; °C
